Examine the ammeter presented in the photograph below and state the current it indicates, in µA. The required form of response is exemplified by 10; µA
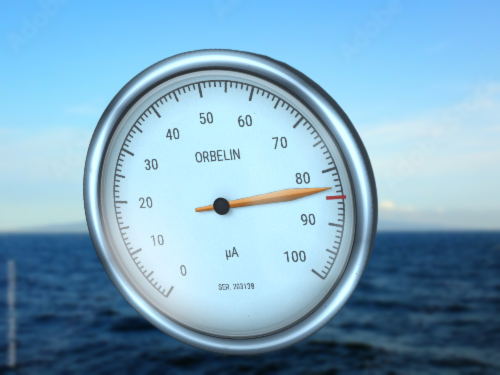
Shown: 83; µA
